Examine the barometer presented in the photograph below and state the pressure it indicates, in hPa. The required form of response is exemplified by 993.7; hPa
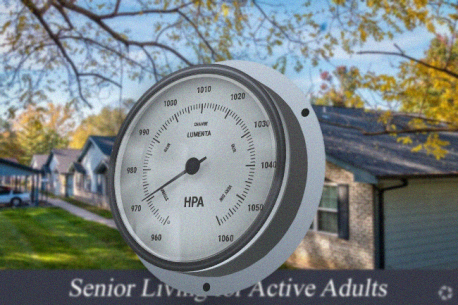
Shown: 970; hPa
